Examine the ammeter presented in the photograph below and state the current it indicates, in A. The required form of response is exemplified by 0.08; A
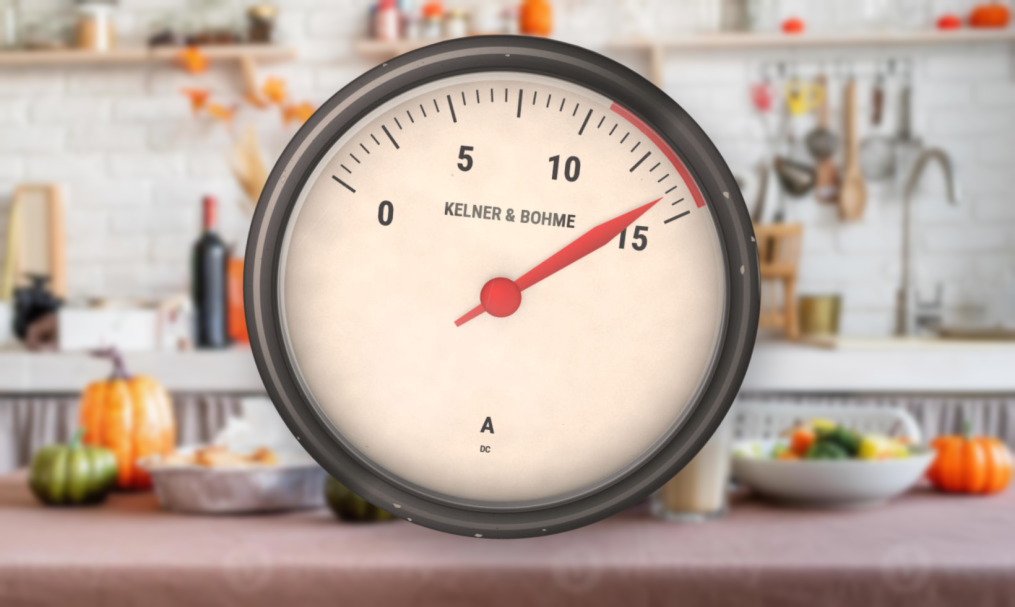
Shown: 14; A
